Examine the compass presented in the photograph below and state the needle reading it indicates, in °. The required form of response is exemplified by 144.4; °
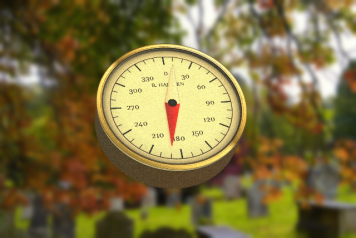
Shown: 190; °
